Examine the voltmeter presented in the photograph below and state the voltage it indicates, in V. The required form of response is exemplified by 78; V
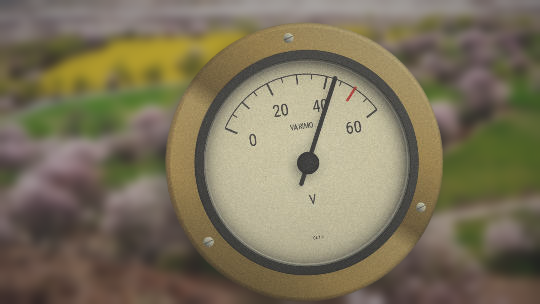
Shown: 42.5; V
